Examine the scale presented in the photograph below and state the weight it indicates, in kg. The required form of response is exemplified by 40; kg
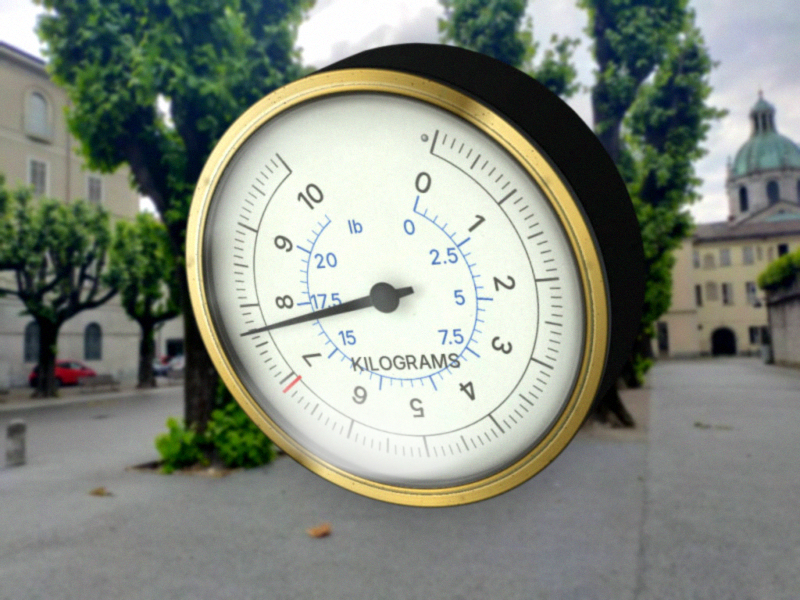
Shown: 7.7; kg
